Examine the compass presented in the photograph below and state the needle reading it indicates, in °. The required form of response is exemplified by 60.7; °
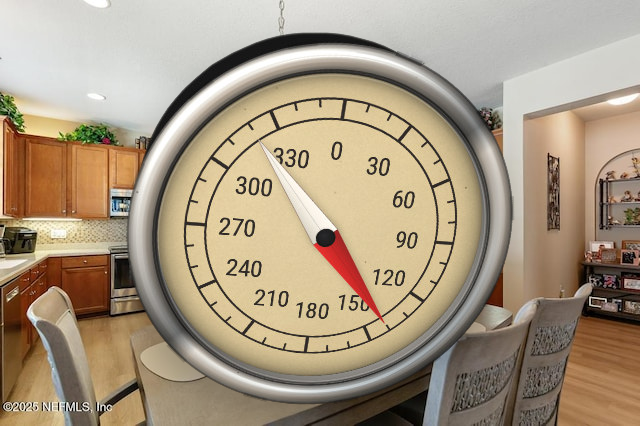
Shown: 140; °
